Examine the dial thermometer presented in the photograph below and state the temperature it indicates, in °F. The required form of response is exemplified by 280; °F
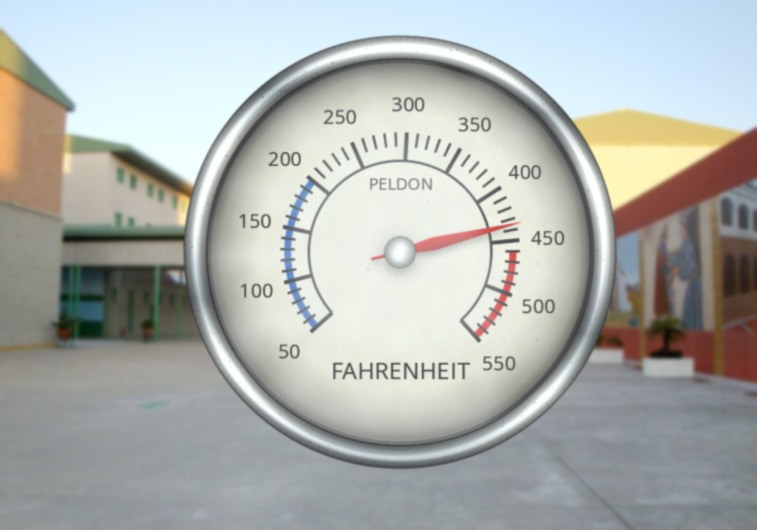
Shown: 435; °F
